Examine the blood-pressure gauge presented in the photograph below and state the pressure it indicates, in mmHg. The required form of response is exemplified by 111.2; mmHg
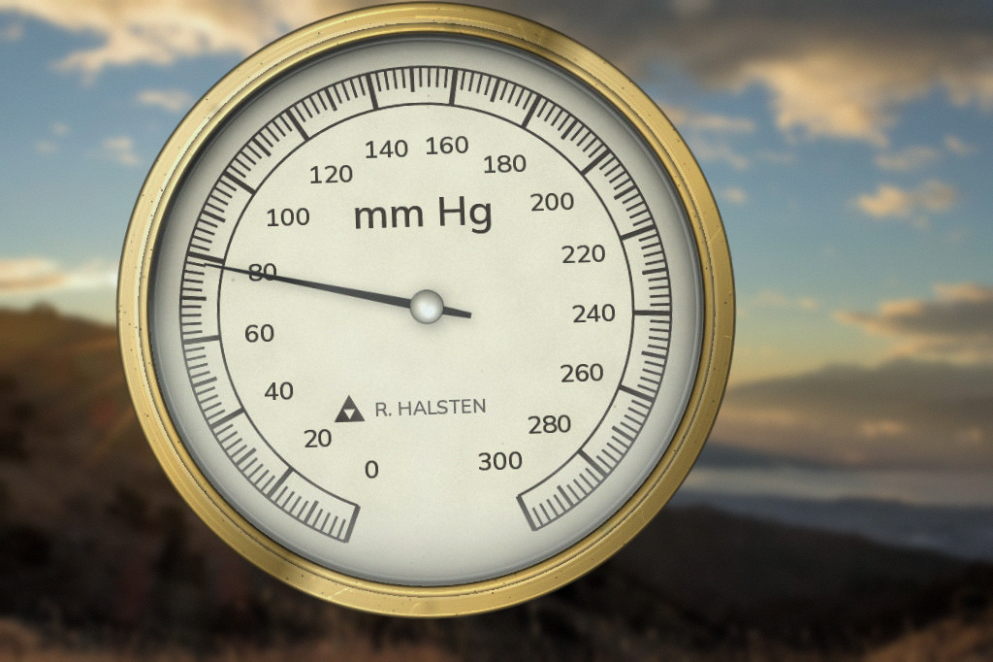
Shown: 78; mmHg
